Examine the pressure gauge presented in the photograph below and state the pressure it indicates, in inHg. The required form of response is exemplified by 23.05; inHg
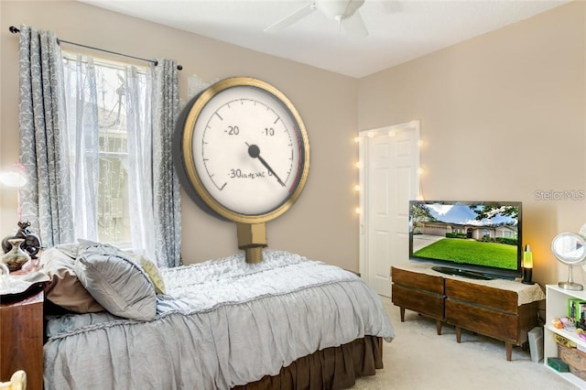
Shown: 0; inHg
